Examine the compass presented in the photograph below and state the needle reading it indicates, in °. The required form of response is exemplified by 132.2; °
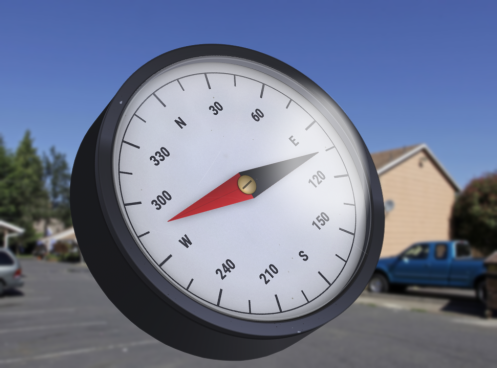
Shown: 285; °
